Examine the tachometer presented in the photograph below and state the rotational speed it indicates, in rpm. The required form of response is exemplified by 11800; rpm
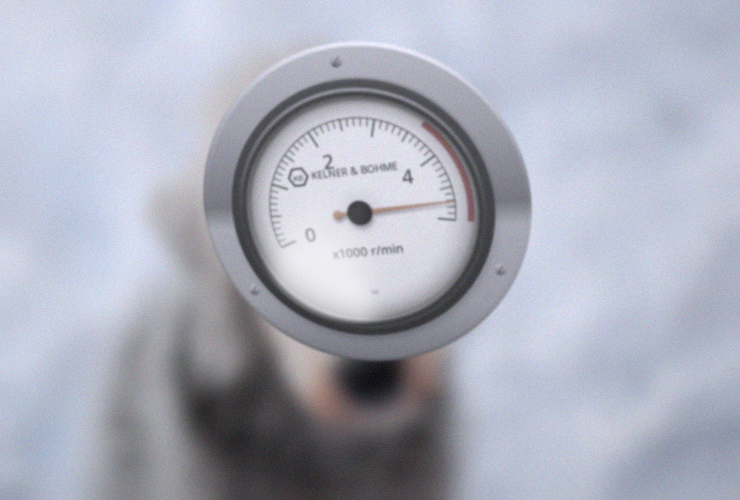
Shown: 4700; rpm
